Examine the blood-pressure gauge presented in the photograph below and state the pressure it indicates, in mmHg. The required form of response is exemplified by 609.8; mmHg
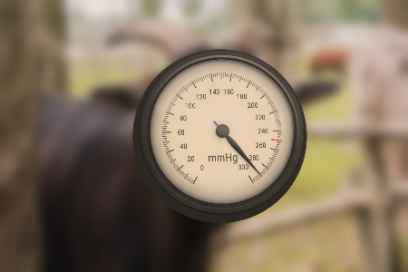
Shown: 290; mmHg
